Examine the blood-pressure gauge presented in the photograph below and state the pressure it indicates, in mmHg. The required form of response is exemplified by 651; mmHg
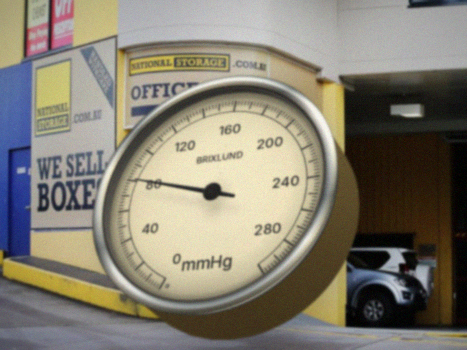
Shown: 80; mmHg
